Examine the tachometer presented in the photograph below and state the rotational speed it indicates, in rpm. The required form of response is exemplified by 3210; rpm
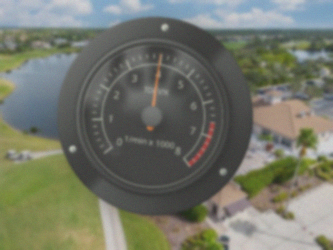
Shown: 4000; rpm
